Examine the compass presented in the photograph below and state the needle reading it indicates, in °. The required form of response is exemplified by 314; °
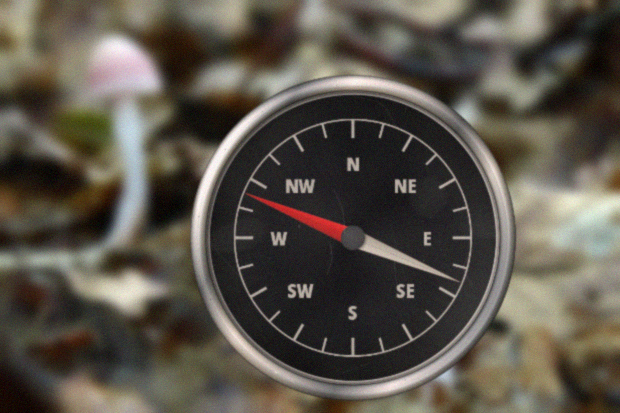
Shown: 292.5; °
